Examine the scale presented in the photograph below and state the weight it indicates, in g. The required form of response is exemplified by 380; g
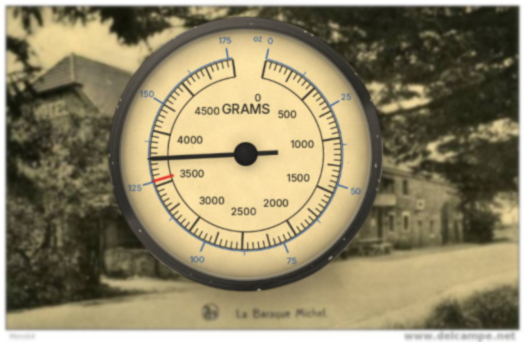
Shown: 3750; g
